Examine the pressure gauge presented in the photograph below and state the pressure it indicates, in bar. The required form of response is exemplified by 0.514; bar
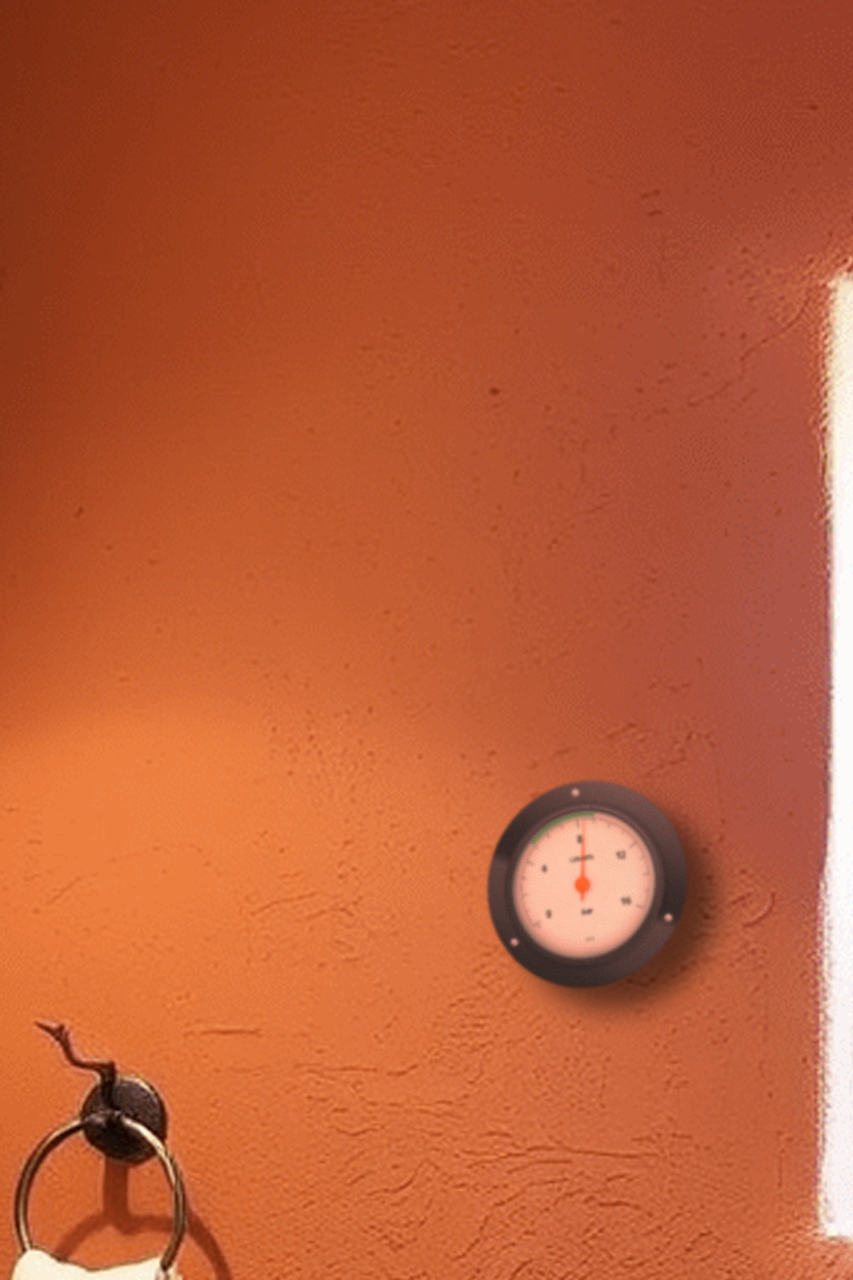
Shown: 8.5; bar
